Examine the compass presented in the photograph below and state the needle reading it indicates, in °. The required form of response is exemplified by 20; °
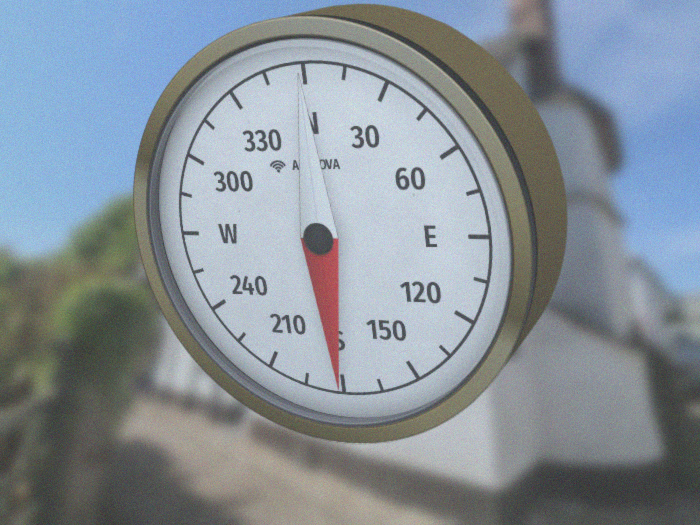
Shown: 180; °
